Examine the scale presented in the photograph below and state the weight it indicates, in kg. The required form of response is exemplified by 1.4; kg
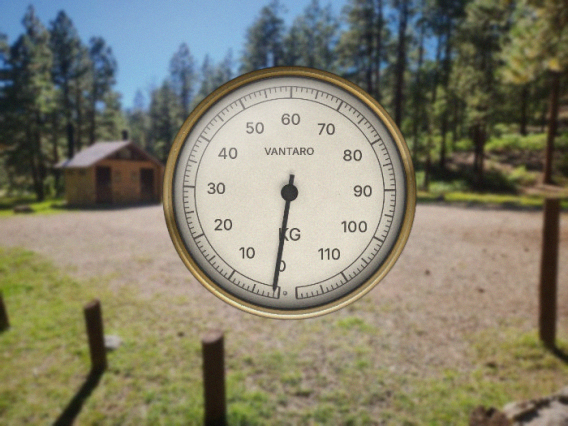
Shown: 1; kg
